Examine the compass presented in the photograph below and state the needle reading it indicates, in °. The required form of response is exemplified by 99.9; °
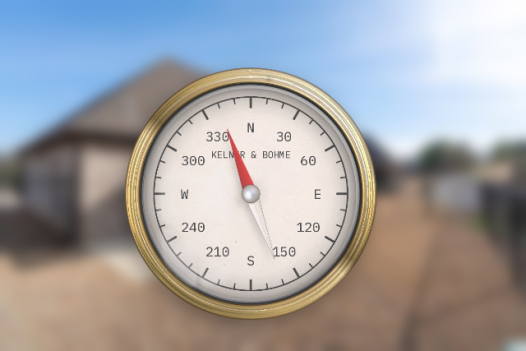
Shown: 340; °
